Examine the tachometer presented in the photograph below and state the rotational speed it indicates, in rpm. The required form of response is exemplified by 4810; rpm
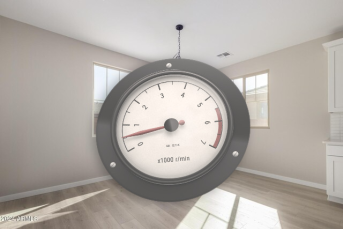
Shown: 500; rpm
